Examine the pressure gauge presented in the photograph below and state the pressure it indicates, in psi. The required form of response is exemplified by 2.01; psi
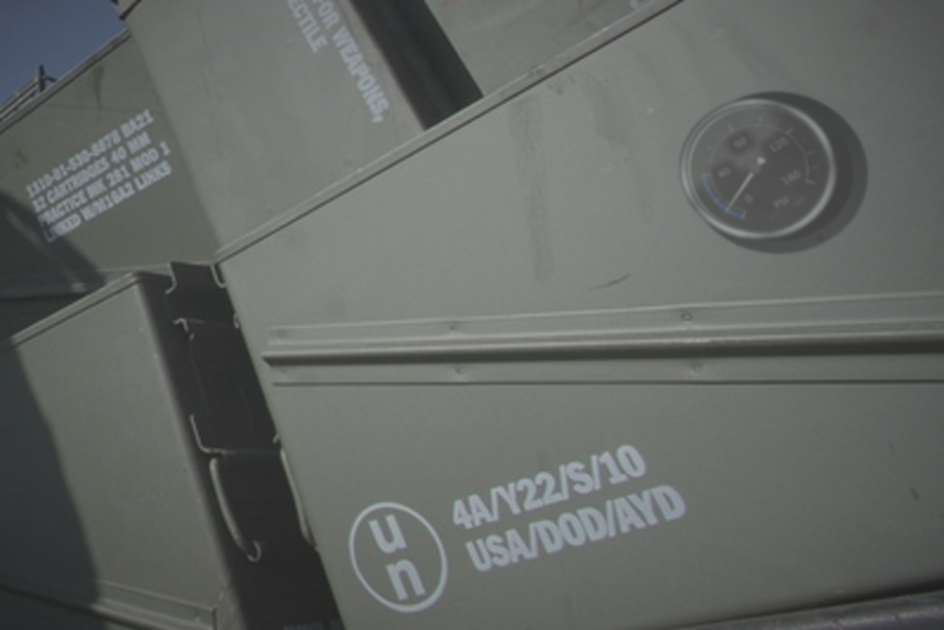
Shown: 10; psi
